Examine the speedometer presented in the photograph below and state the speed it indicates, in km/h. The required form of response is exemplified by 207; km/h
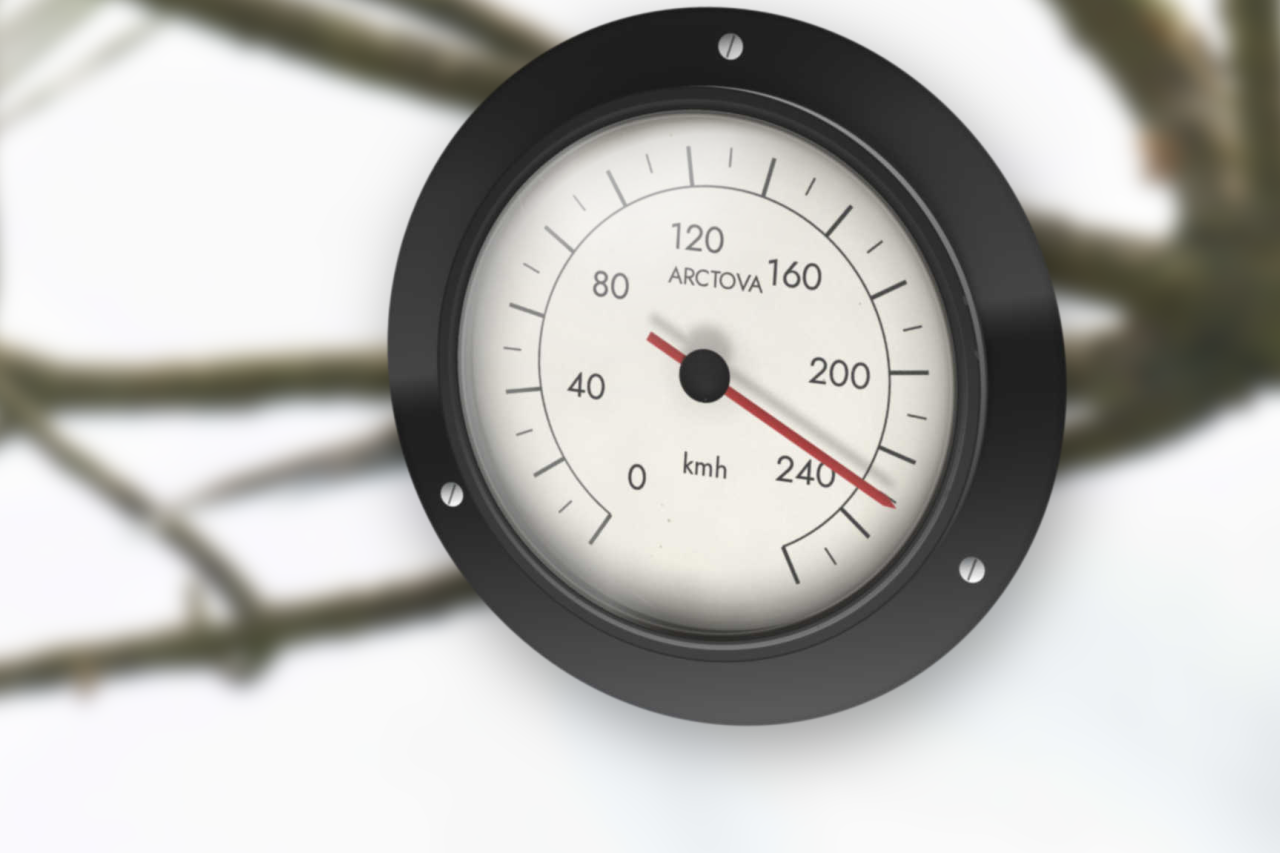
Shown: 230; km/h
